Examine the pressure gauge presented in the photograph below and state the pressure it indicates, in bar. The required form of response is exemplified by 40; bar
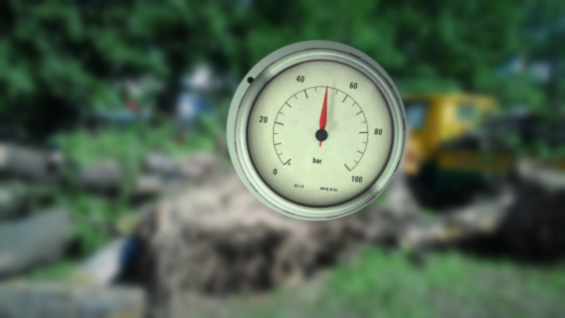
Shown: 50; bar
